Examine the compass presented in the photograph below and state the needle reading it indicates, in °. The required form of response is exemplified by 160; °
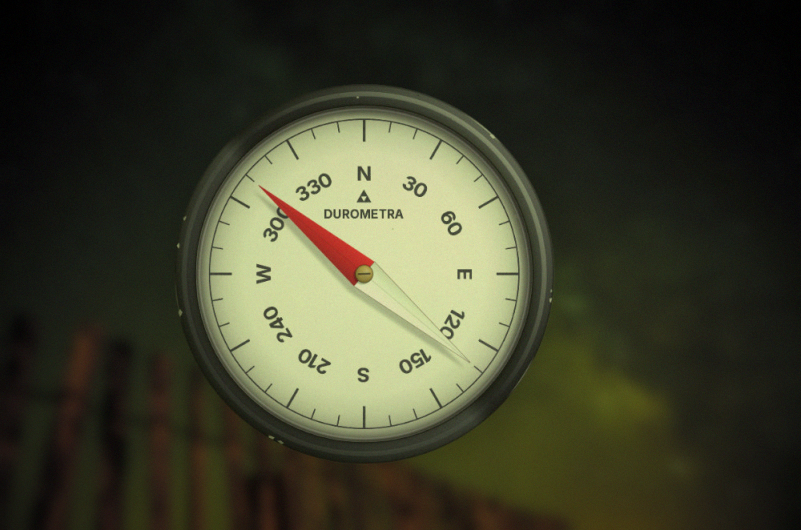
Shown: 310; °
